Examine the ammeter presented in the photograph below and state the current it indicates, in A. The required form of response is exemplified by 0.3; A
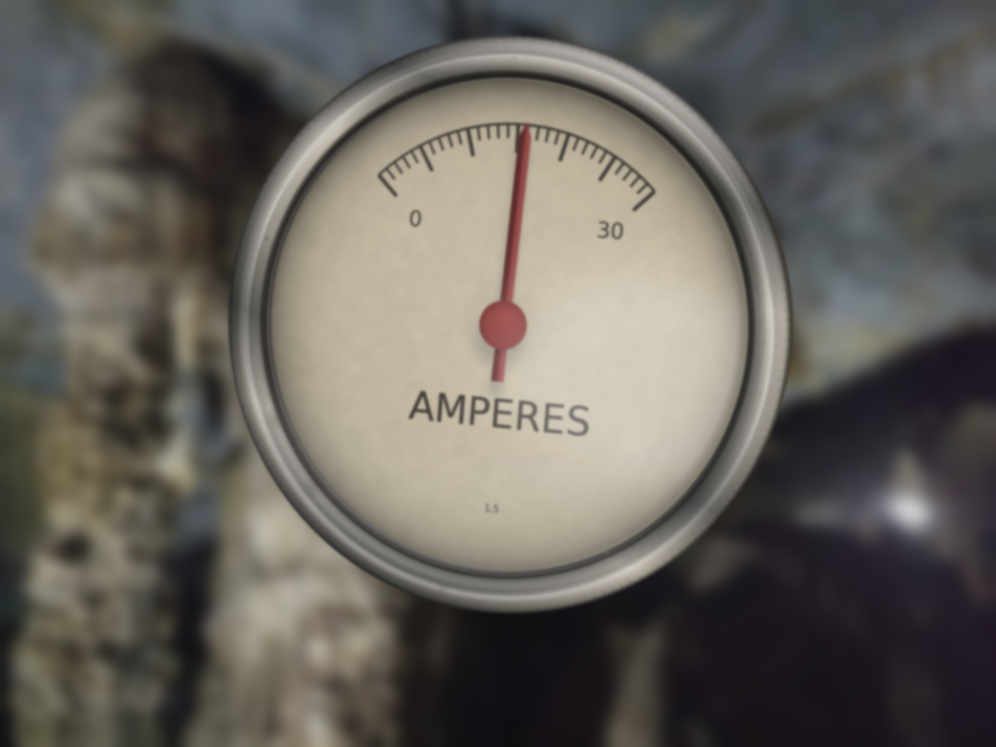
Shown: 16; A
